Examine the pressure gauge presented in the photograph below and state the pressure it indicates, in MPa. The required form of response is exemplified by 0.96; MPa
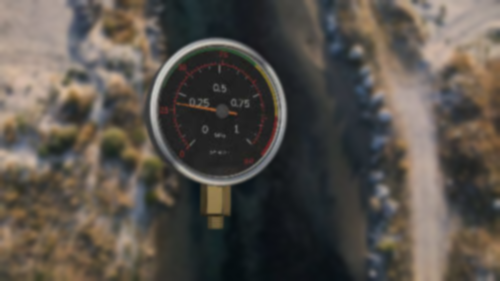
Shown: 0.2; MPa
